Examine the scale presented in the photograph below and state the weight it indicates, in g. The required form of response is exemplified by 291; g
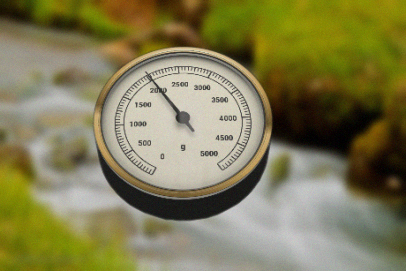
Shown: 2000; g
